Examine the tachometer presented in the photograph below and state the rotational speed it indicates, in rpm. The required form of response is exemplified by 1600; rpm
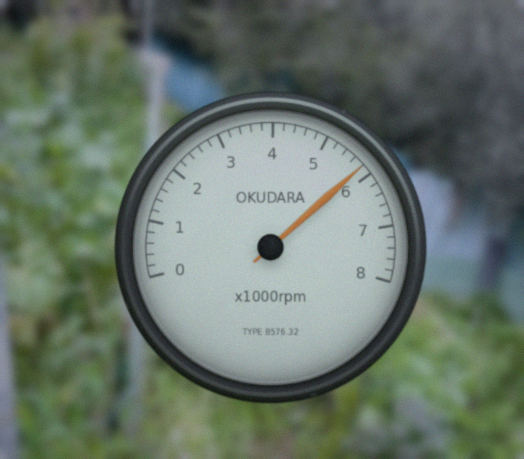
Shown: 5800; rpm
